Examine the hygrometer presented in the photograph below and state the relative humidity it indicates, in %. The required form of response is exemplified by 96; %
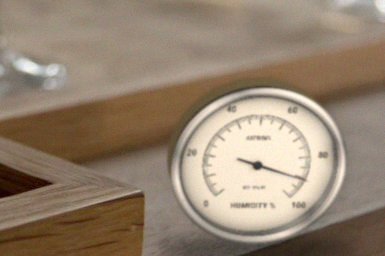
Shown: 90; %
